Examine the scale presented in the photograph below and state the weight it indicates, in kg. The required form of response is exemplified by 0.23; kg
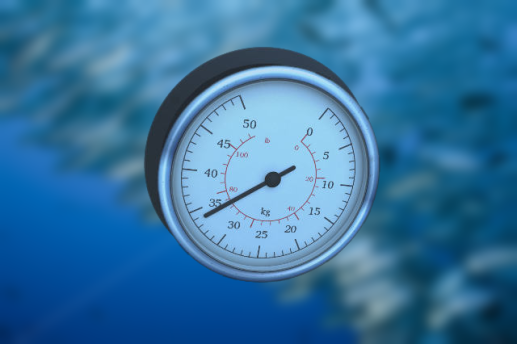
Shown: 34; kg
